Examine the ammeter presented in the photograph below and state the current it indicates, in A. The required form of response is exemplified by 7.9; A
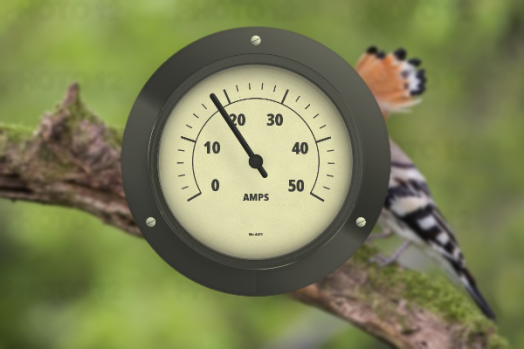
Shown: 18; A
